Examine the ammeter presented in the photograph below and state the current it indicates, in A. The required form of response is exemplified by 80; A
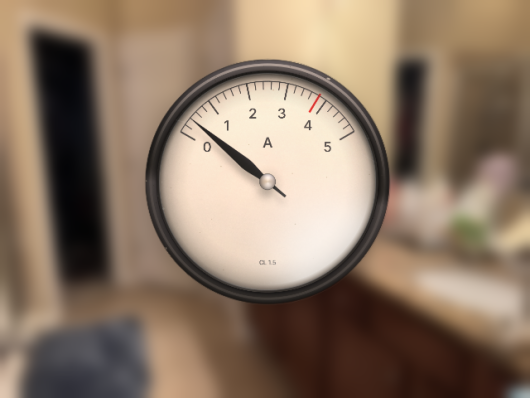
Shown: 0.4; A
